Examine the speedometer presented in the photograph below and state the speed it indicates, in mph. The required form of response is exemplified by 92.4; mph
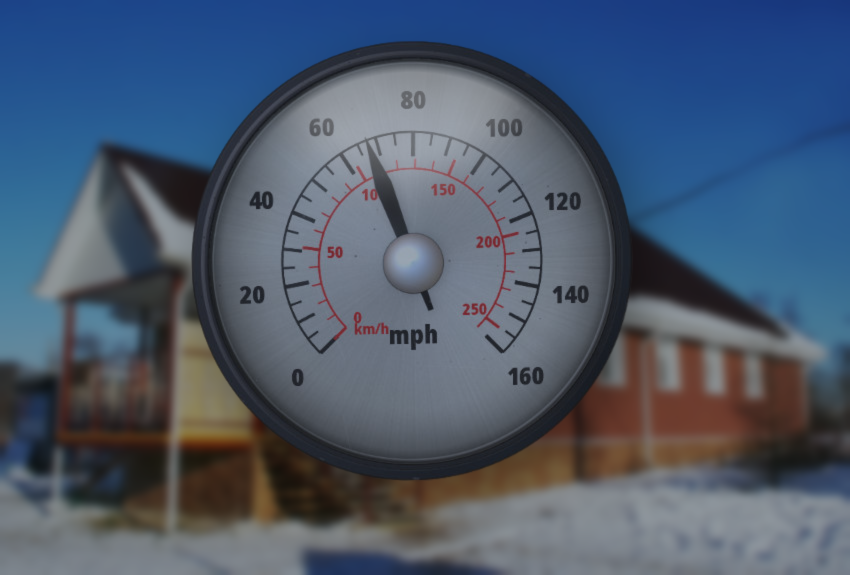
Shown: 67.5; mph
